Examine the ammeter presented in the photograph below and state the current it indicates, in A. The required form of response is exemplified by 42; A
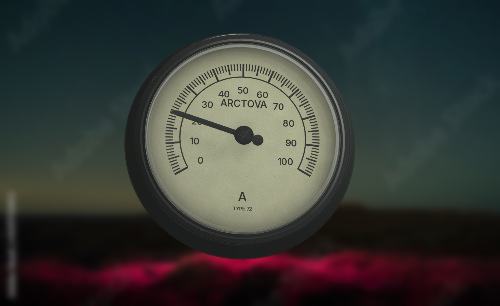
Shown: 20; A
